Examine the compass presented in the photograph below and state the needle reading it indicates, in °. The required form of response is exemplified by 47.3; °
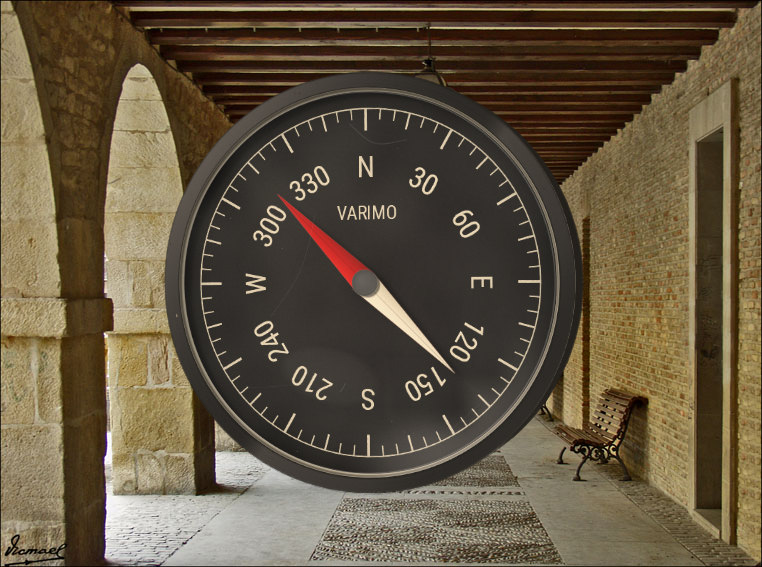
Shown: 315; °
